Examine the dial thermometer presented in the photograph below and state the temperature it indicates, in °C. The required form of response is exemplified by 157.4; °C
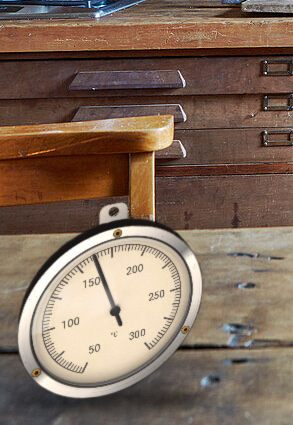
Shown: 162.5; °C
